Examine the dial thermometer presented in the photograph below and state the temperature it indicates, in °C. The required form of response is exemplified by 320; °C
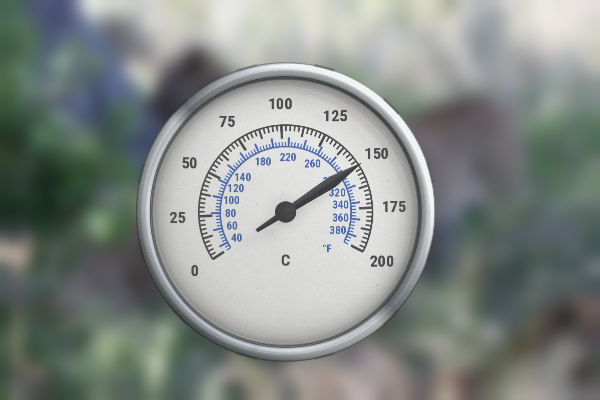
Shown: 150; °C
